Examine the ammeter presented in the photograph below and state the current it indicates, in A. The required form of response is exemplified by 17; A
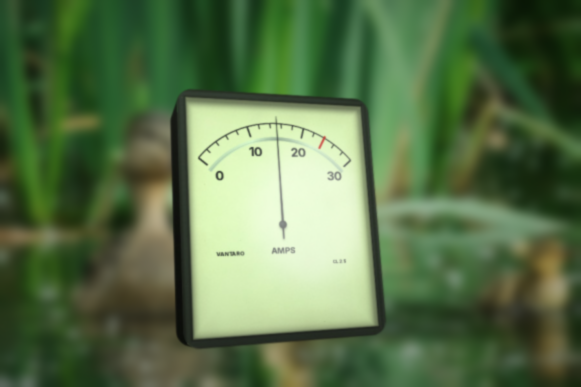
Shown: 15; A
